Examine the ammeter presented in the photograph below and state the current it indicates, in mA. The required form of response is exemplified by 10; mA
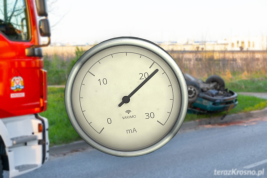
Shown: 21; mA
